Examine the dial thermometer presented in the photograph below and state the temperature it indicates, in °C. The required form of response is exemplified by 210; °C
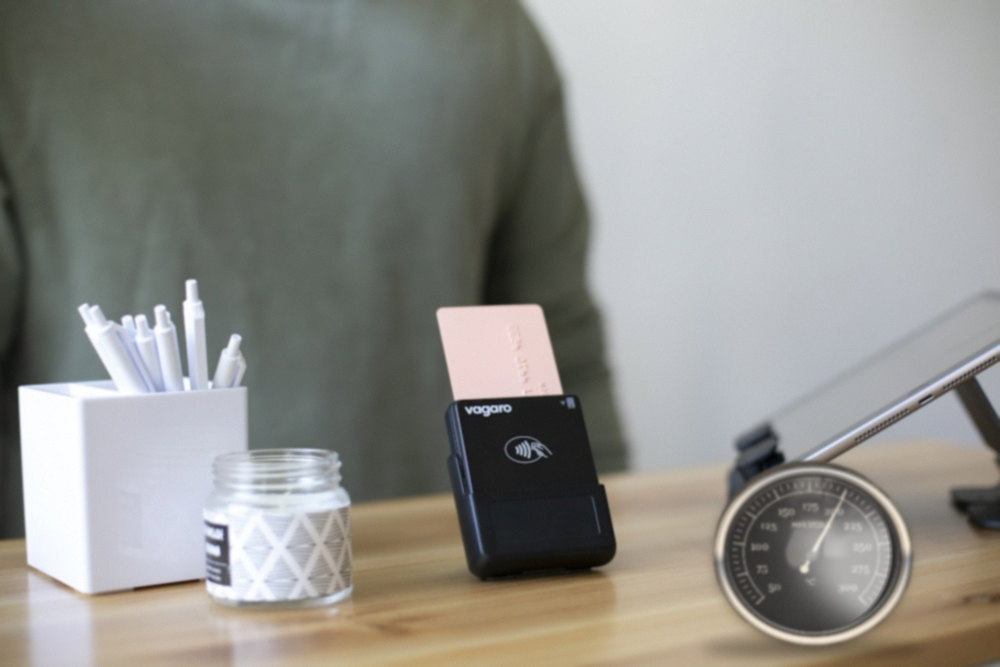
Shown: 200; °C
